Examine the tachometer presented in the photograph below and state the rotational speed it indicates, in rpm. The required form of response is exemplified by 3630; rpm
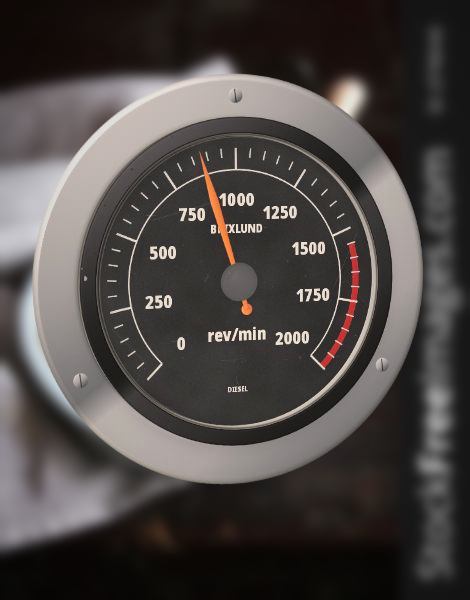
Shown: 875; rpm
